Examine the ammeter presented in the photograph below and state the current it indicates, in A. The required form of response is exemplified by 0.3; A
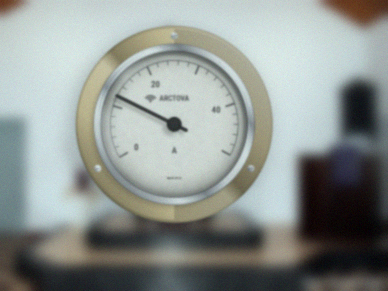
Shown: 12; A
